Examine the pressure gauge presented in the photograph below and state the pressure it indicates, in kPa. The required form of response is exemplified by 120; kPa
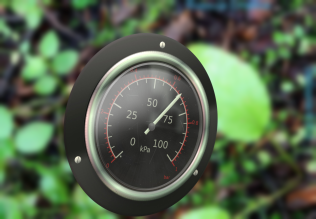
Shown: 65; kPa
